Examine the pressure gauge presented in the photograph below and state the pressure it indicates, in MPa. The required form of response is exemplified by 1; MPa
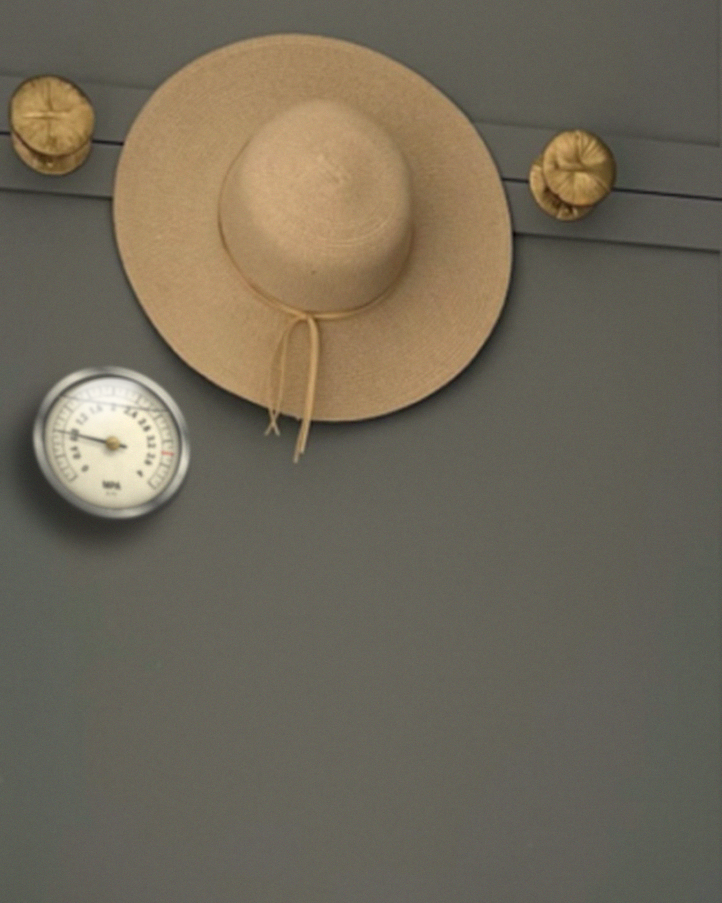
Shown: 0.8; MPa
